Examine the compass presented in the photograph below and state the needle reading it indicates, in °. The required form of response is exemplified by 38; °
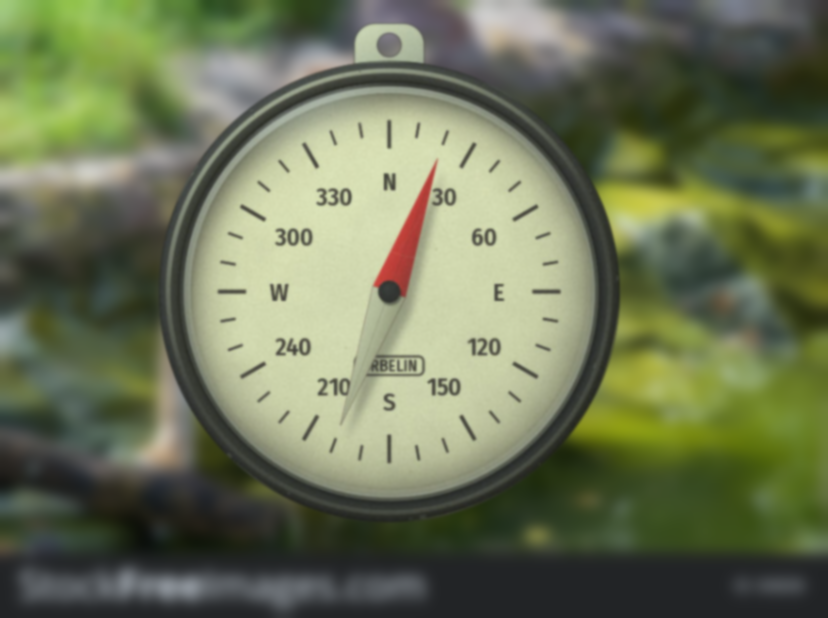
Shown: 20; °
